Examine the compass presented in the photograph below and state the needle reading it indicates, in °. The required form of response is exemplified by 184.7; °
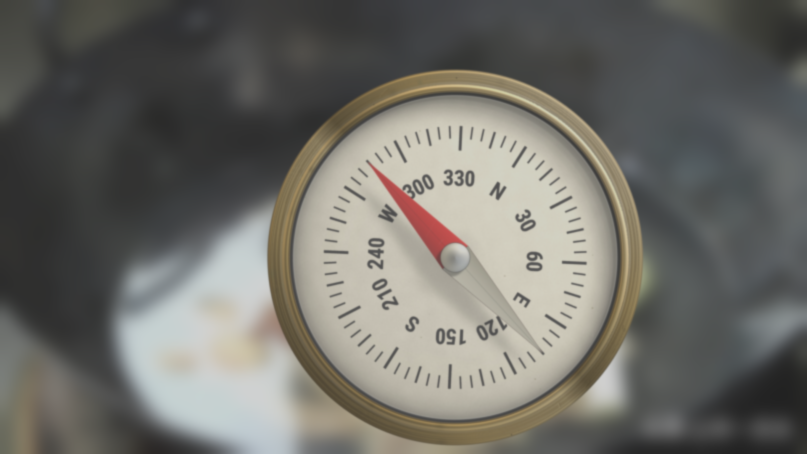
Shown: 285; °
